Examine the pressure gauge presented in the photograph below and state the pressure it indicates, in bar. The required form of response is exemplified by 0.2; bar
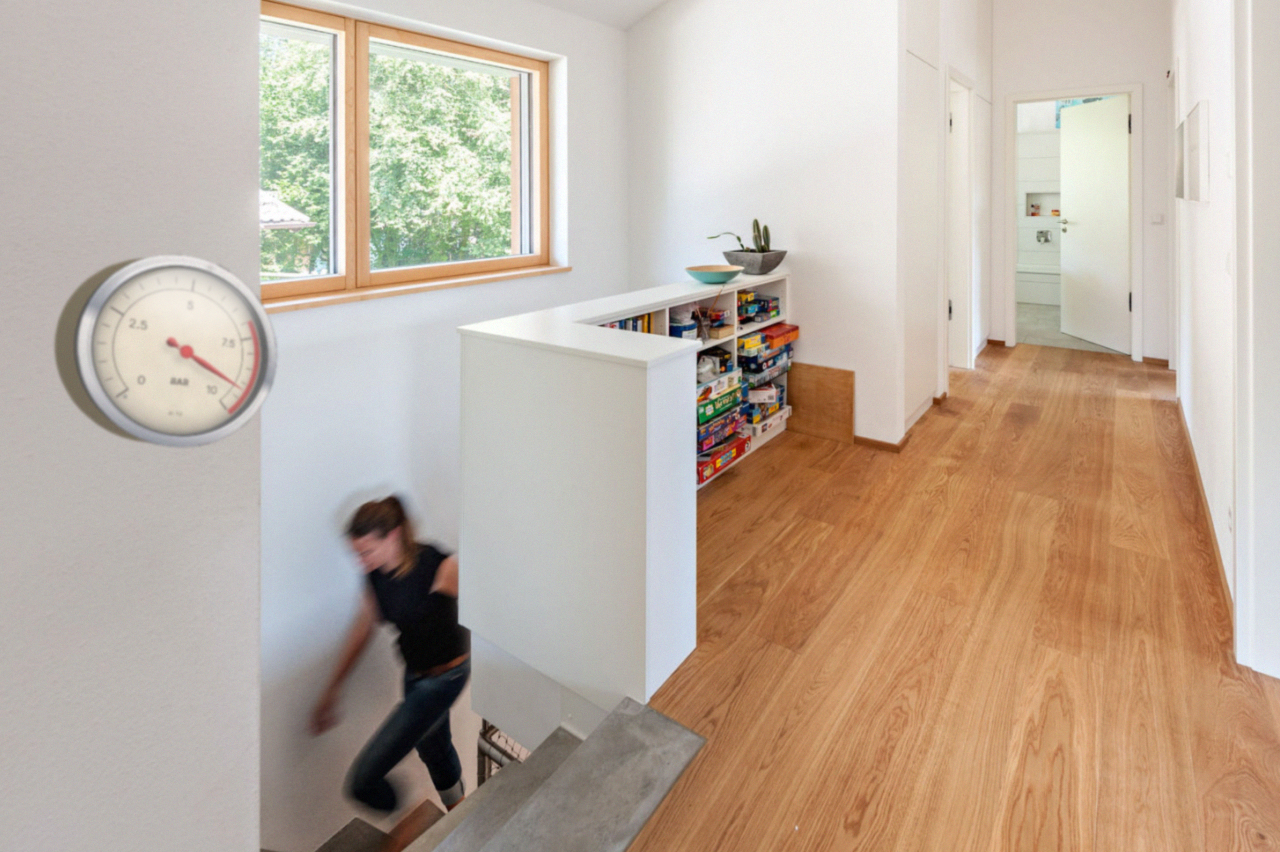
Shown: 9.25; bar
